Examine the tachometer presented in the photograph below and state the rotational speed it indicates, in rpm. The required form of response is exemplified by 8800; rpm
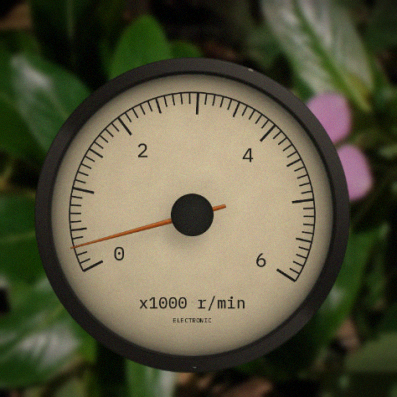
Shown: 300; rpm
